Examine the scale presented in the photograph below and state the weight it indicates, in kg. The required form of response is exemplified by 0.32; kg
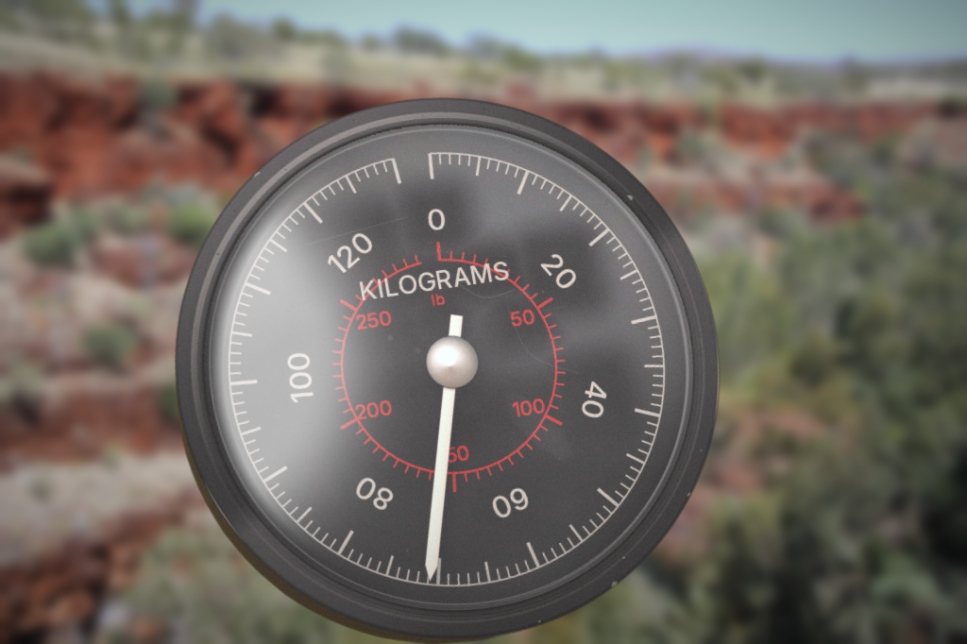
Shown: 71; kg
